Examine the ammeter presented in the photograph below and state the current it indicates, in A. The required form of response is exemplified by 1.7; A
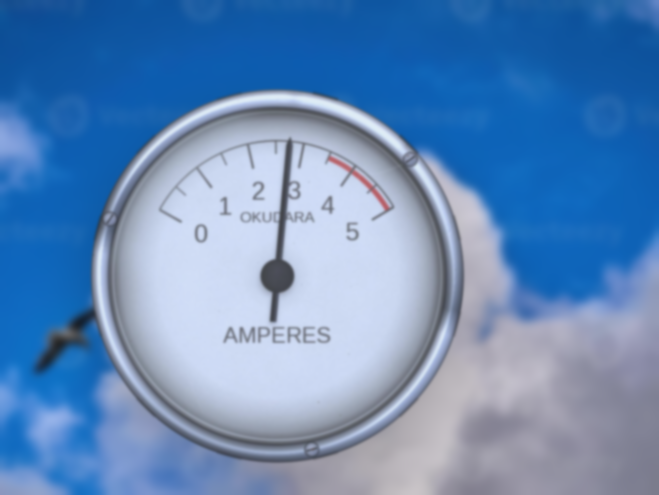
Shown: 2.75; A
